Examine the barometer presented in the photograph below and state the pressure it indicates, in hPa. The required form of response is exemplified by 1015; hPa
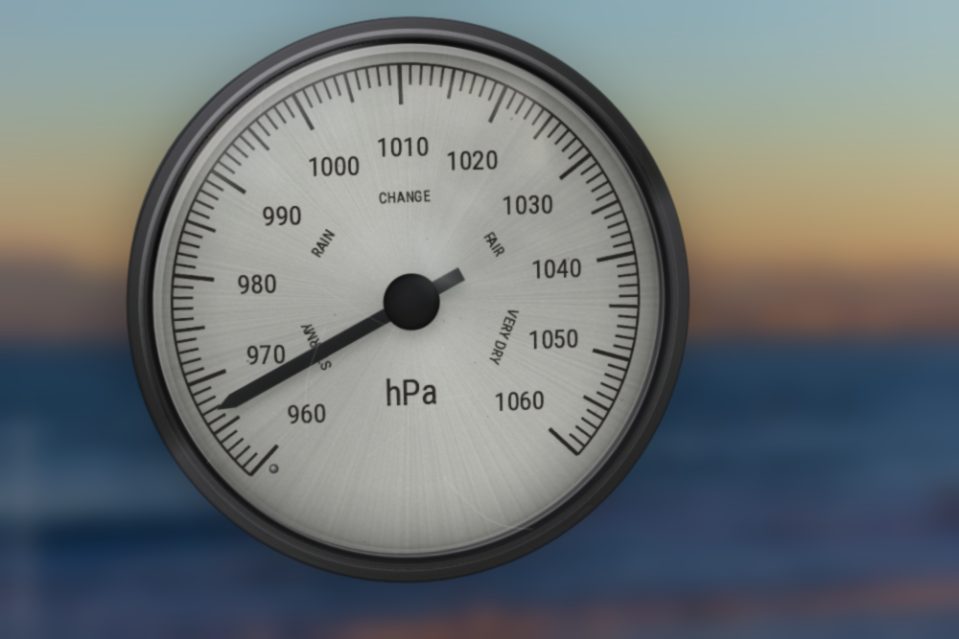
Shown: 967; hPa
